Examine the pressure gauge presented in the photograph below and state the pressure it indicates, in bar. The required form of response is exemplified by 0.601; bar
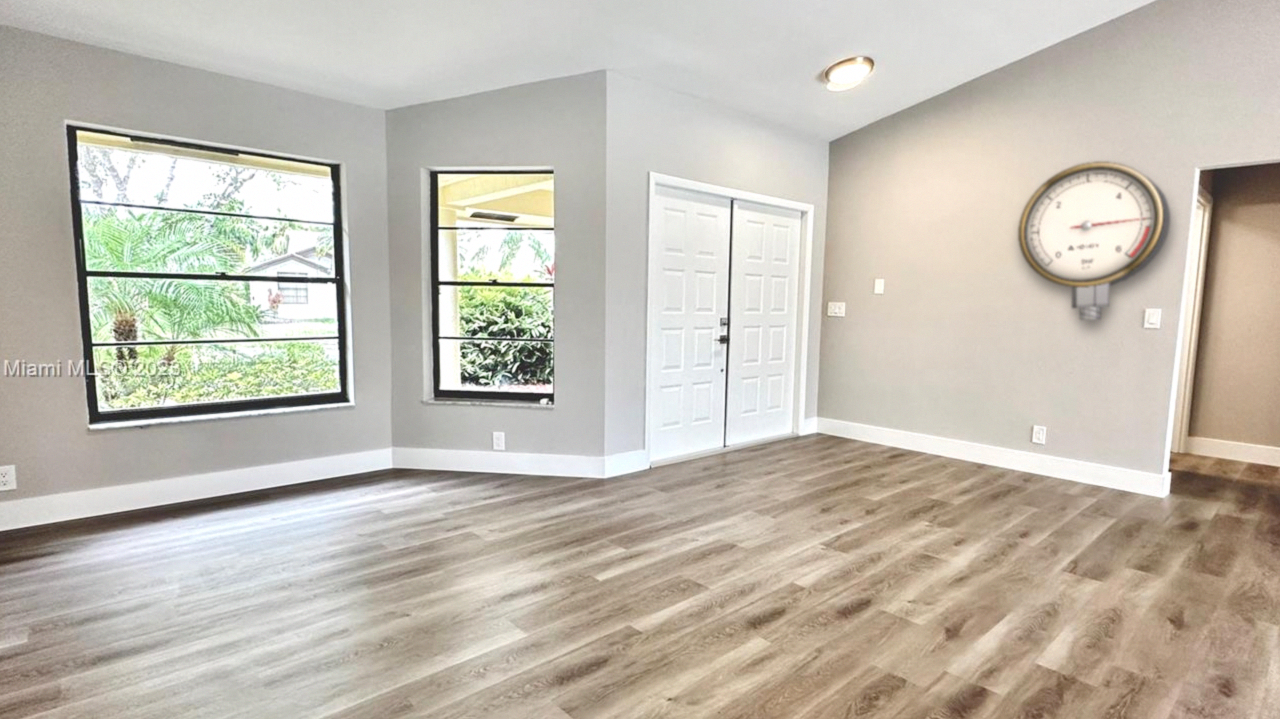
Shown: 5; bar
